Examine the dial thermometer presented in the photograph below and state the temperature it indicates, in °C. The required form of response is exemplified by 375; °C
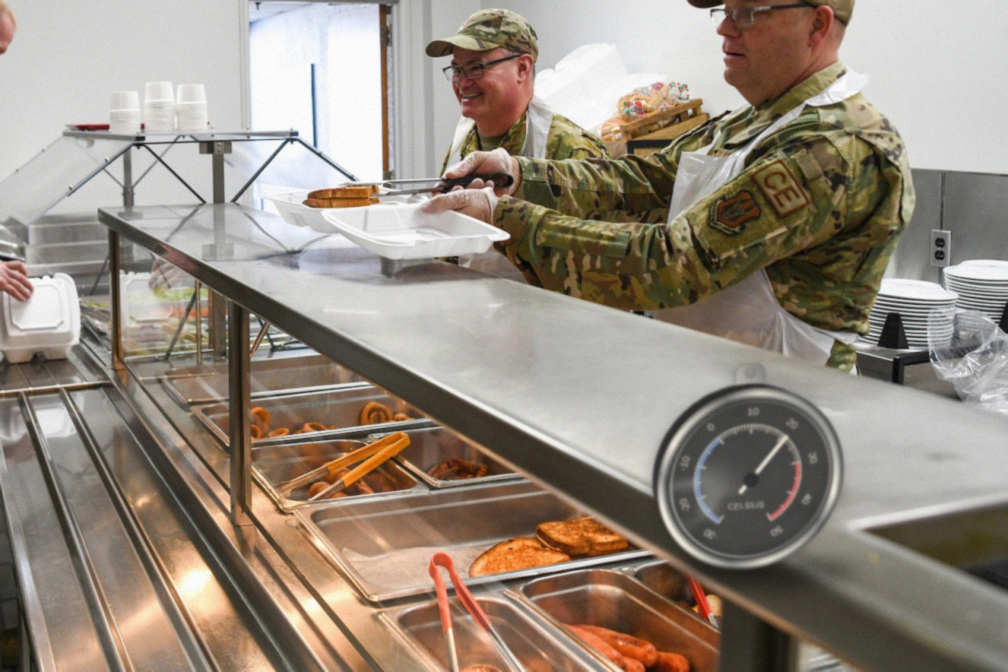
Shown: 20; °C
